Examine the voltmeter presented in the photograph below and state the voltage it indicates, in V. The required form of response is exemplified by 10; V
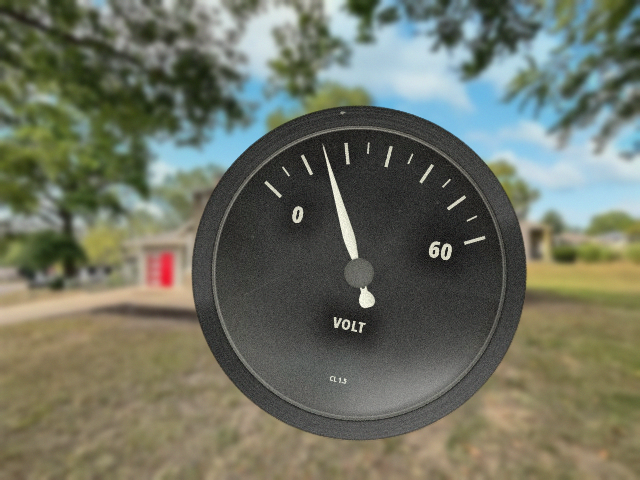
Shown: 15; V
